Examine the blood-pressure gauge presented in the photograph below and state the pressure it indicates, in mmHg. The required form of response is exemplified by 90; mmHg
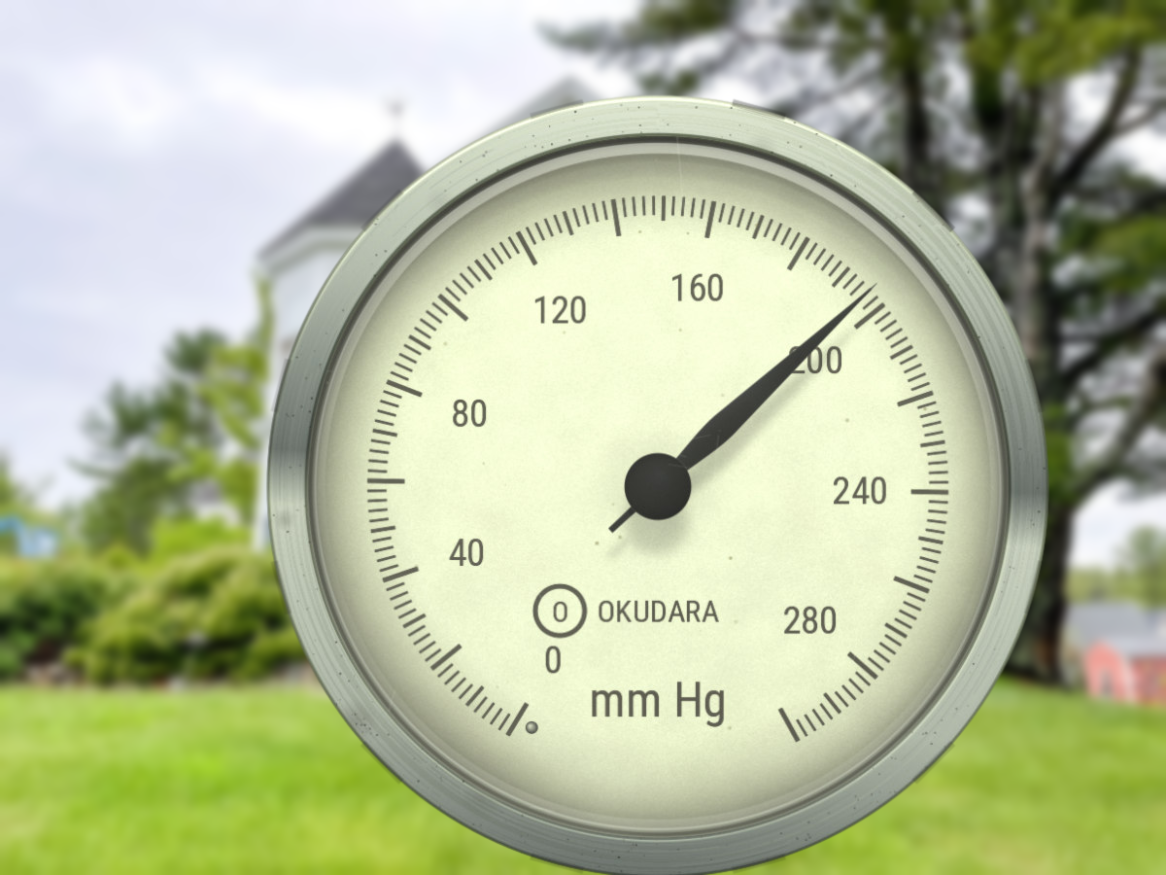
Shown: 196; mmHg
